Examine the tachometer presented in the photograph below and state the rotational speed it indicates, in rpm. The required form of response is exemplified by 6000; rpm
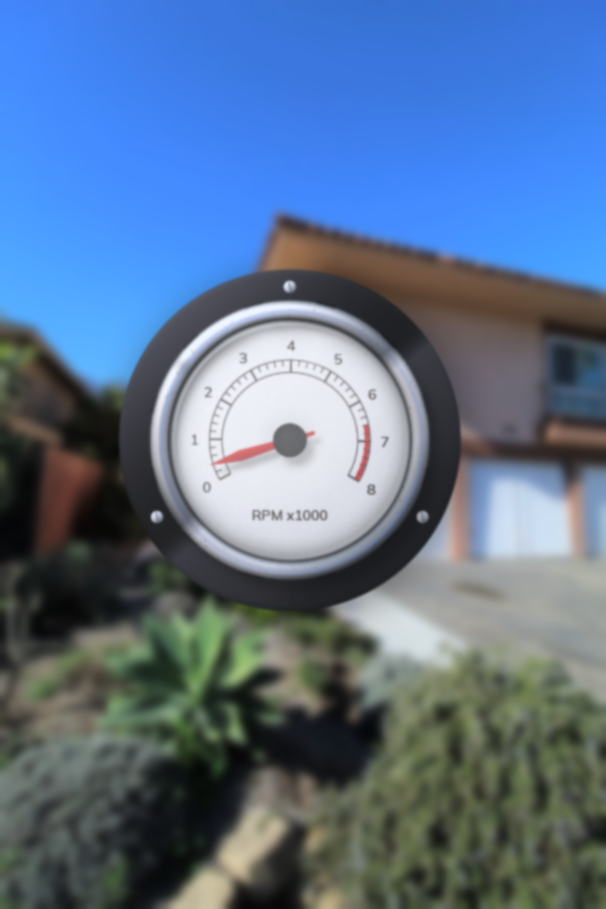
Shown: 400; rpm
